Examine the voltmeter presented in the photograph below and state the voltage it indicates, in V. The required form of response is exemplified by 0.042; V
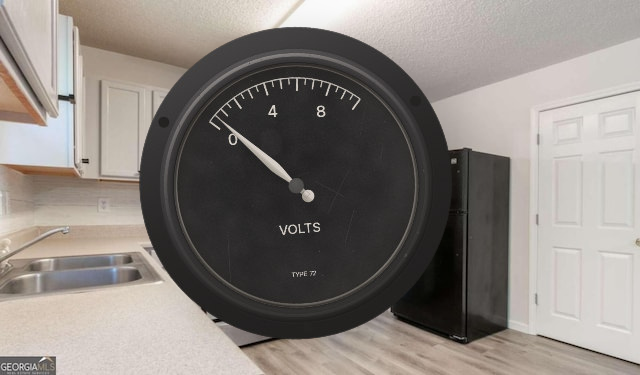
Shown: 0.5; V
